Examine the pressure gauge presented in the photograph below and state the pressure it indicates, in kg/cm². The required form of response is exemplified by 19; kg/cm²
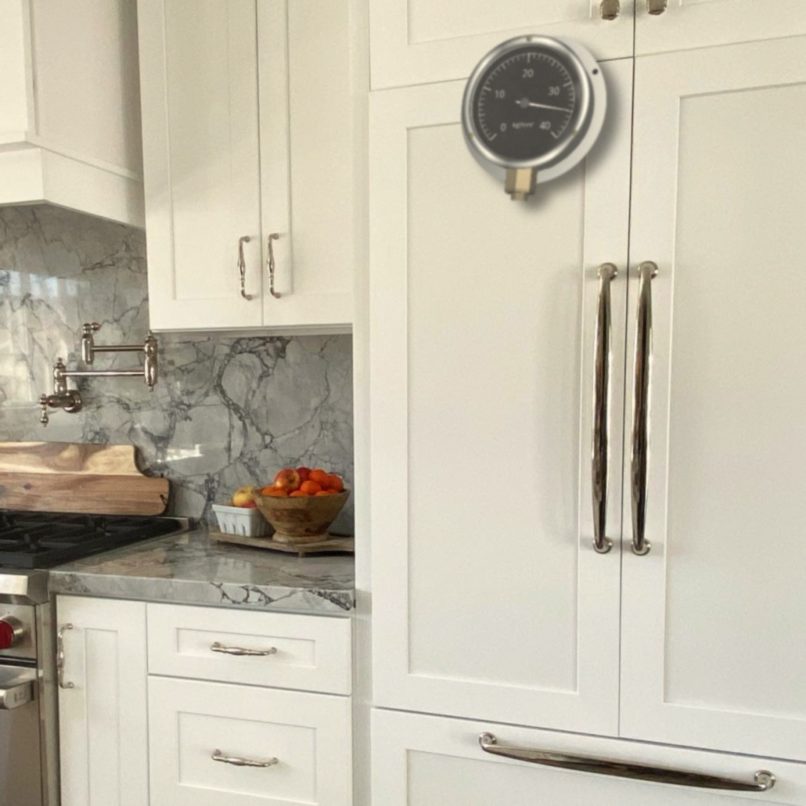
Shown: 35; kg/cm²
